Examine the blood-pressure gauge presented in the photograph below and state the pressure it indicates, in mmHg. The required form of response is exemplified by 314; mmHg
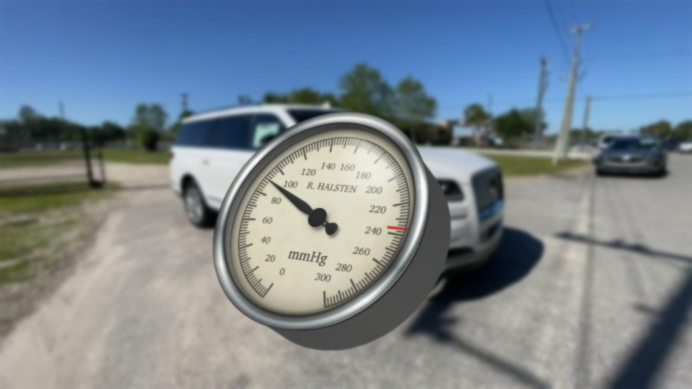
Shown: 90; mmHg
